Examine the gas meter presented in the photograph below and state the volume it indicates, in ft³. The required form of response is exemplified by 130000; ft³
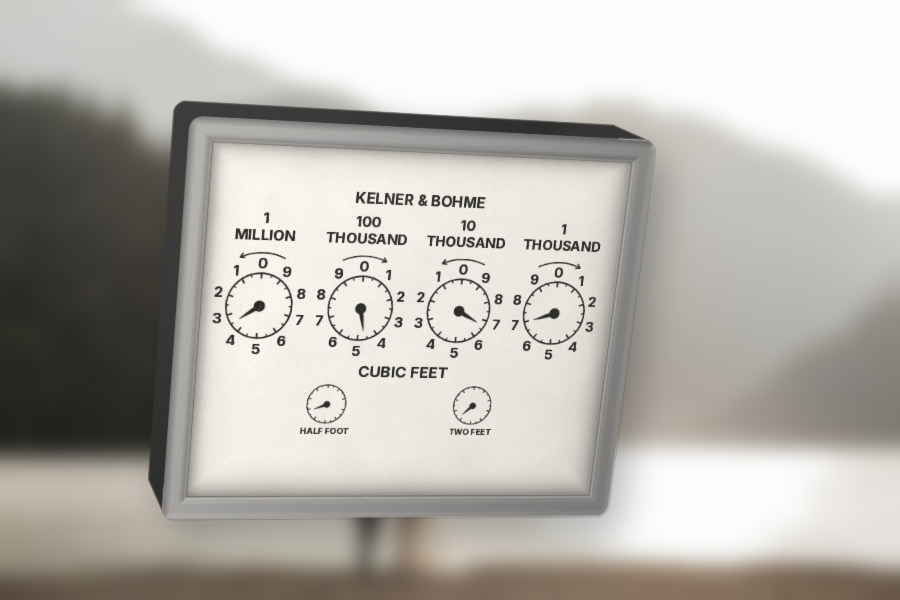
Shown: 346700; ft³
